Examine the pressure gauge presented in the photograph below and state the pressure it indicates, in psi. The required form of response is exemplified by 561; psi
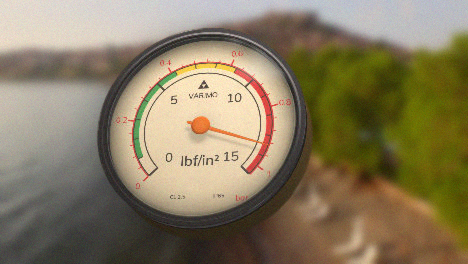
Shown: 13.5; psi
